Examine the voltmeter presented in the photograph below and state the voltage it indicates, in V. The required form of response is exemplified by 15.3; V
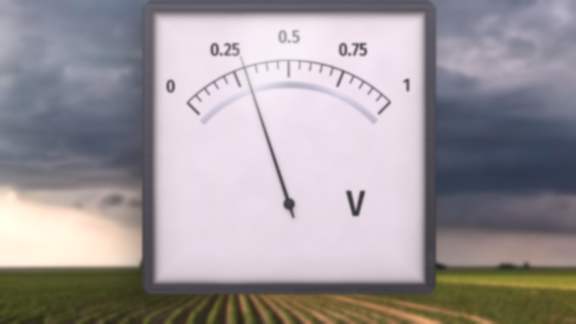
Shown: 0.3; V
